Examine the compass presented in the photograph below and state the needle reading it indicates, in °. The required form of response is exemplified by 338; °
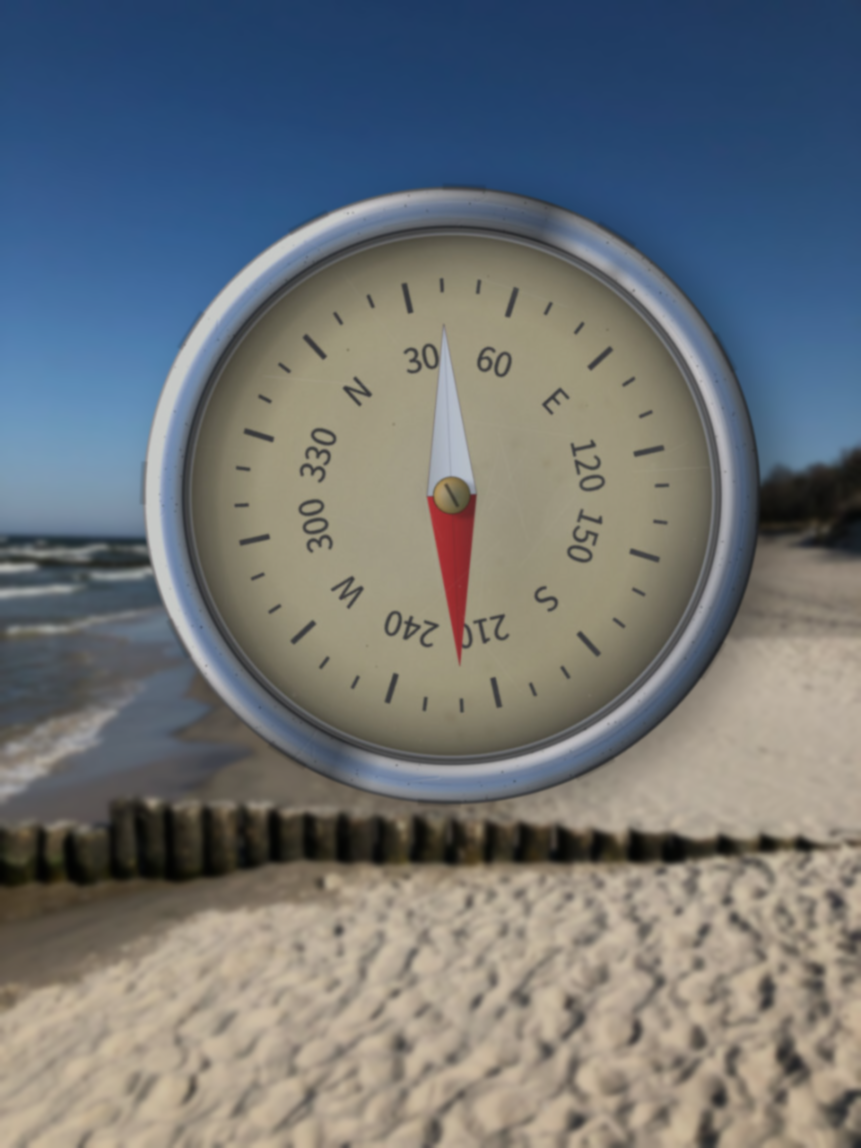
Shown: 220; °
